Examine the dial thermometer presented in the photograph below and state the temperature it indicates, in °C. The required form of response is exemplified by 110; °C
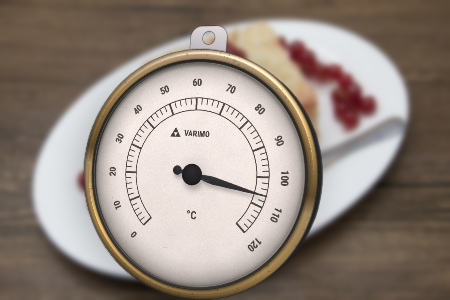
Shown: 106; °C
